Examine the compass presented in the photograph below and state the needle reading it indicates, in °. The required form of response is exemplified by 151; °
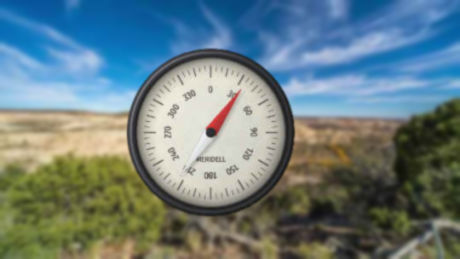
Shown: 35; °
